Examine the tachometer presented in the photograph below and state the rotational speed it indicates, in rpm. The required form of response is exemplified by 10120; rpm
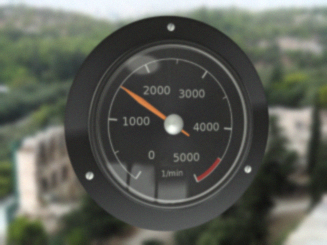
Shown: 1500; rpm
